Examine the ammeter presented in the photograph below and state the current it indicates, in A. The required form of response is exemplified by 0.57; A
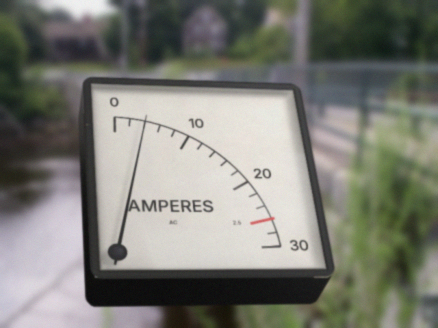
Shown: 4; A
